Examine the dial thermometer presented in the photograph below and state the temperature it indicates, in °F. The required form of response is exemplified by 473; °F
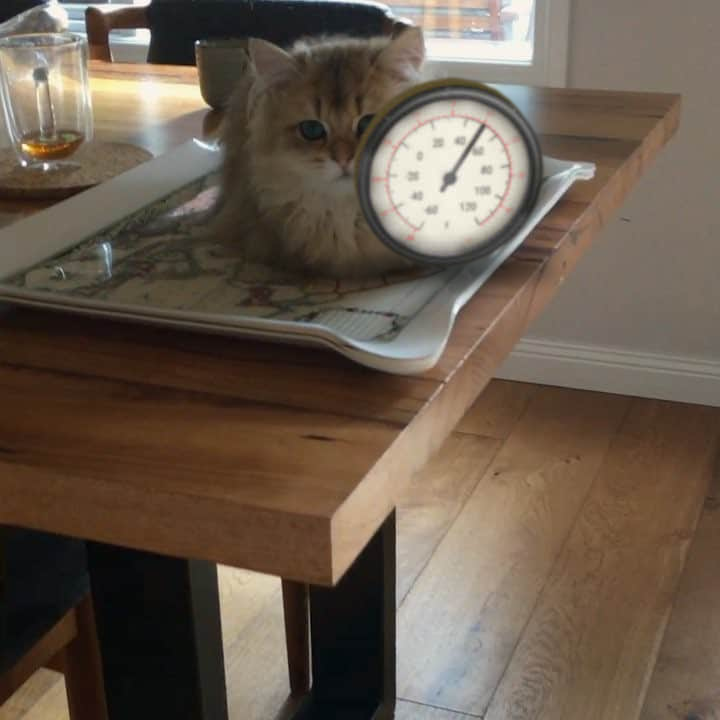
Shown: 50; °F
